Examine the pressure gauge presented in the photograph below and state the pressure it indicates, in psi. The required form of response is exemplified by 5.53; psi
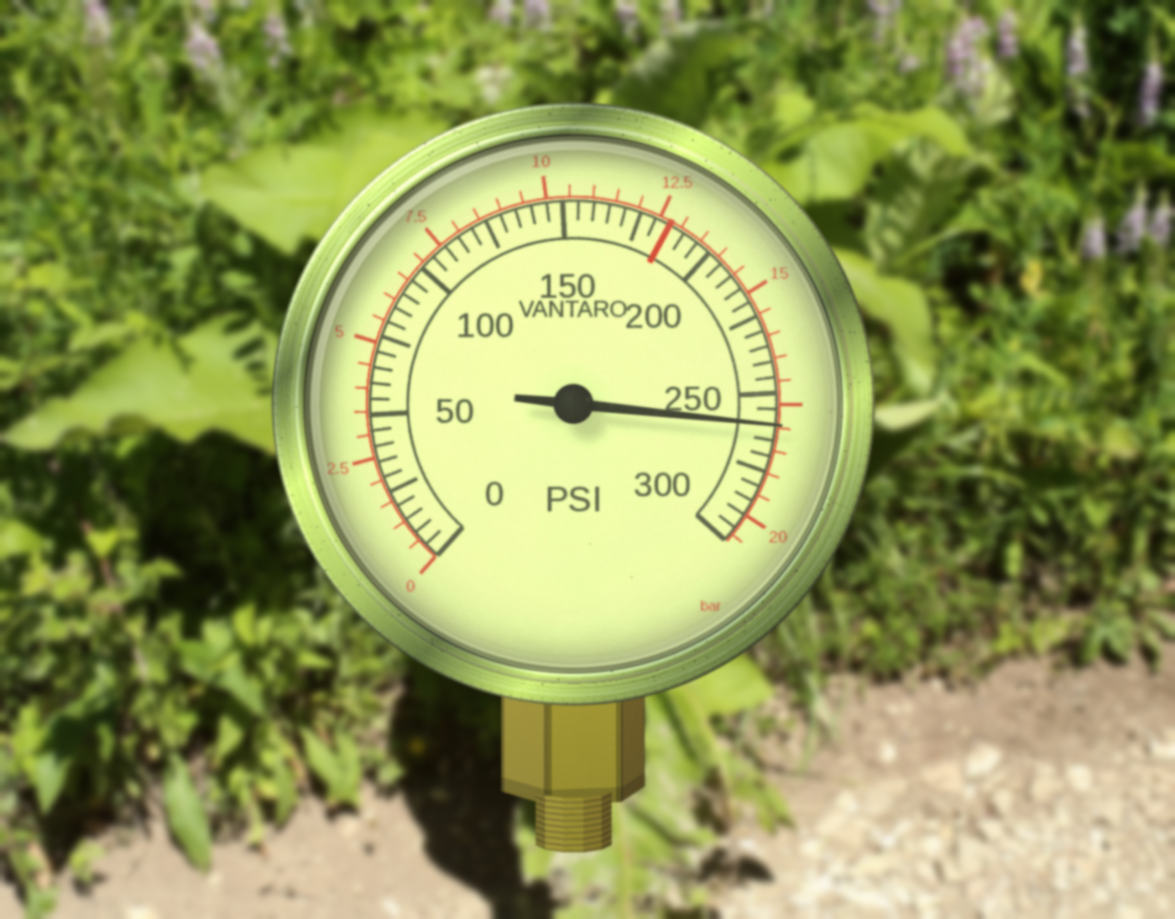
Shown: 260; psi
